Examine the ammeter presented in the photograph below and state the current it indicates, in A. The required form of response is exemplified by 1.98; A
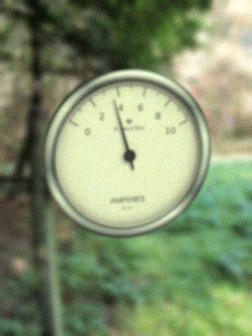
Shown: 3.5; A
